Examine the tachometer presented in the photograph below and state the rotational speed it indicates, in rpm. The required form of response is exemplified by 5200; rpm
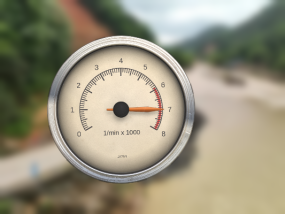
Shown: 7000; rpm
